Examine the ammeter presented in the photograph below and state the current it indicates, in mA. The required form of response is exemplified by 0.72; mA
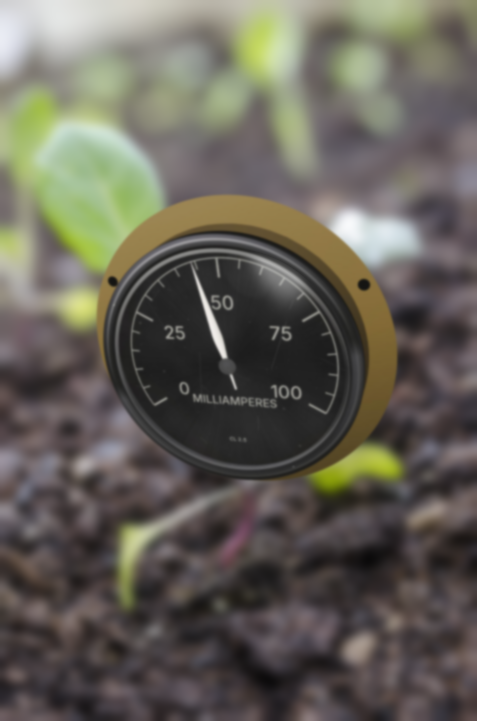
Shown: 45; mA
